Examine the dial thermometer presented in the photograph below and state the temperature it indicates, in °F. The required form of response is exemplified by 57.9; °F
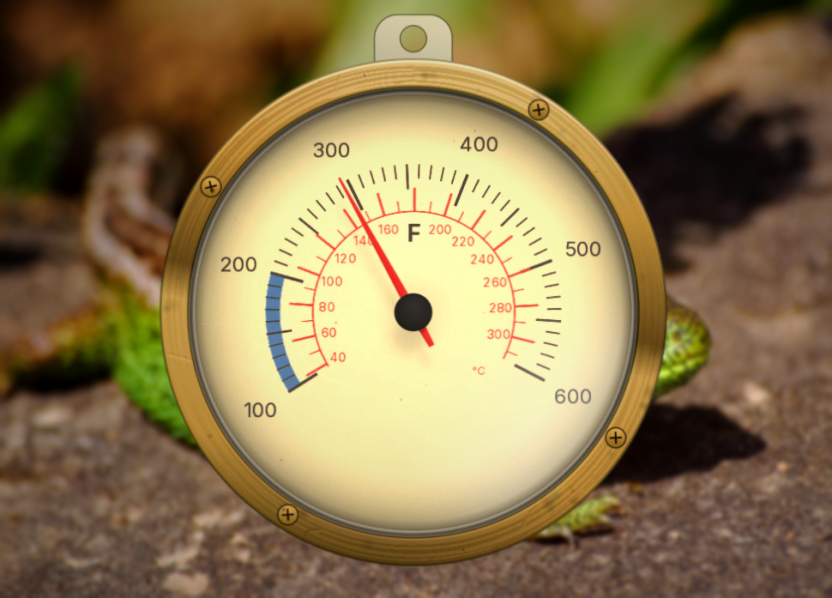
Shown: 295; °F
